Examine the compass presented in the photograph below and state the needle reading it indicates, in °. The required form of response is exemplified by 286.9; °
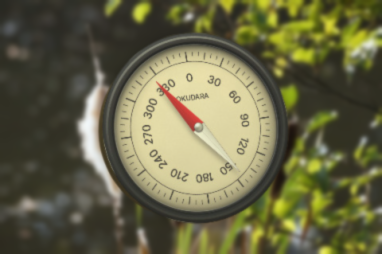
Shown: 325; °
